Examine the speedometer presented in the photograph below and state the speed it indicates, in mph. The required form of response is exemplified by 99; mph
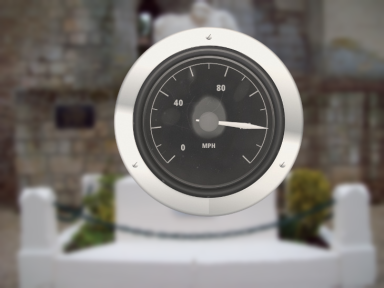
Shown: 120; mph
